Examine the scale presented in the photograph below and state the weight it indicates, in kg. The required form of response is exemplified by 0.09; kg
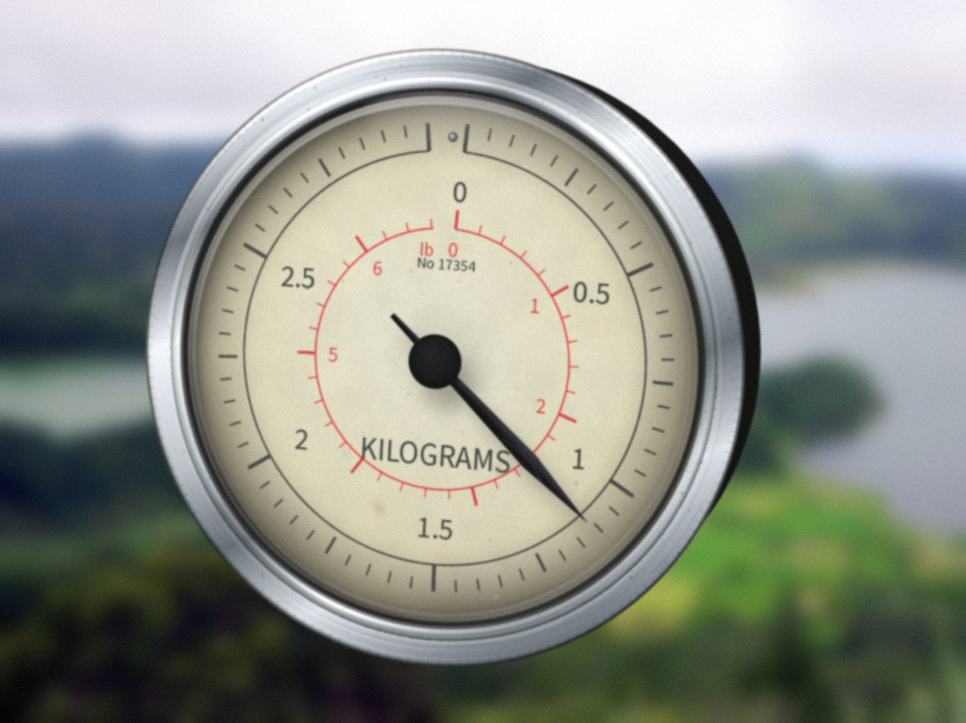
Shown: 1.1; kg
